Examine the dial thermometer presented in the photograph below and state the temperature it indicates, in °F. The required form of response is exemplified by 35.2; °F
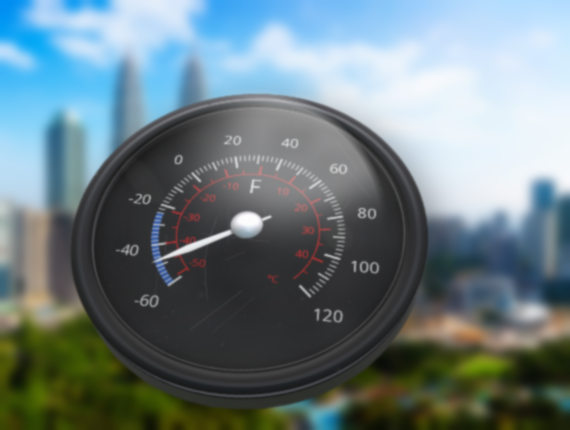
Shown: -50; °F
